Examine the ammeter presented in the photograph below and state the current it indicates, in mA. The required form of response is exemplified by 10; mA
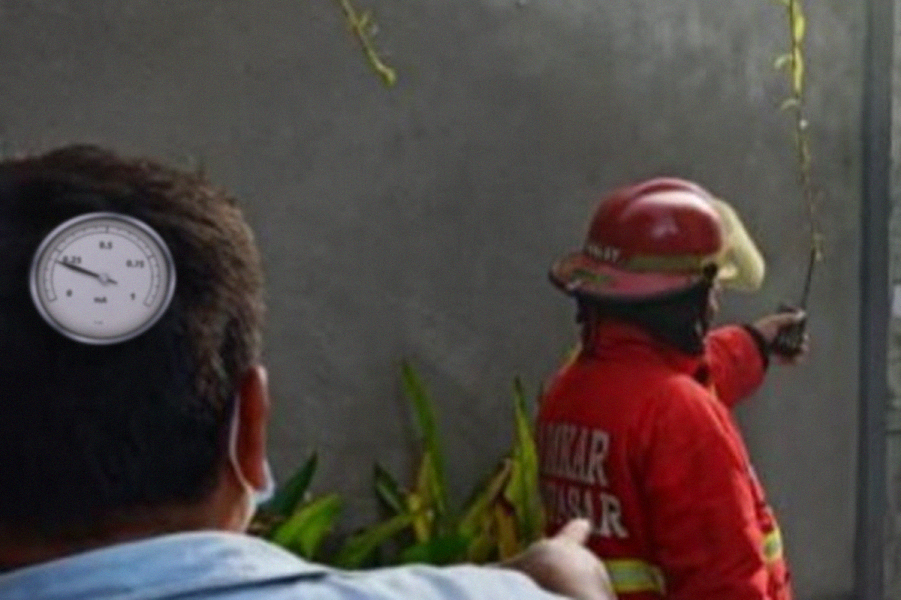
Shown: 0.2; mA
